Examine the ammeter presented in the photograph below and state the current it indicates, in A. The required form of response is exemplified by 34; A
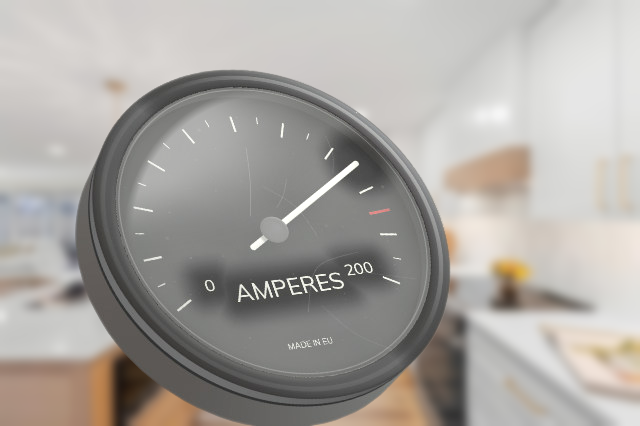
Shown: 150; A
